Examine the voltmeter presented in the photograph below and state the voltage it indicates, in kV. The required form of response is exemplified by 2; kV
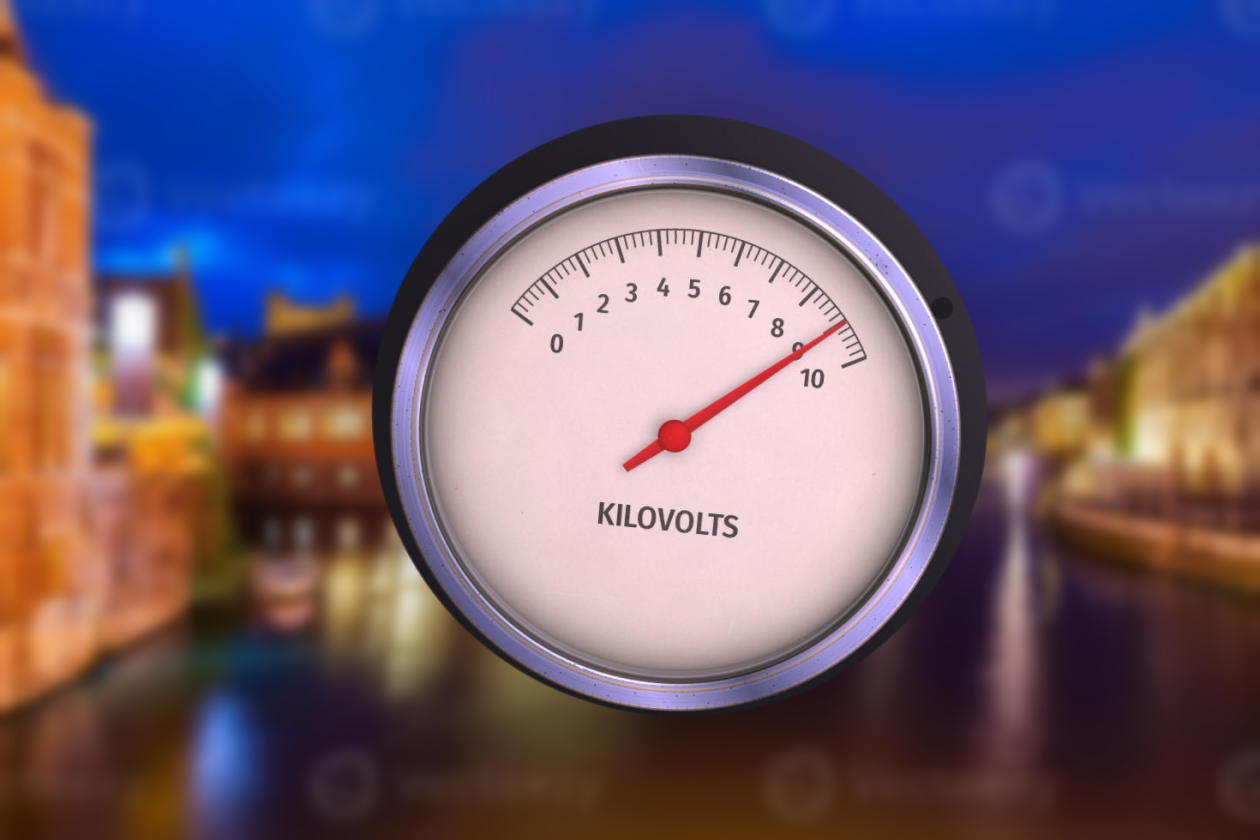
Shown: 9; kV
